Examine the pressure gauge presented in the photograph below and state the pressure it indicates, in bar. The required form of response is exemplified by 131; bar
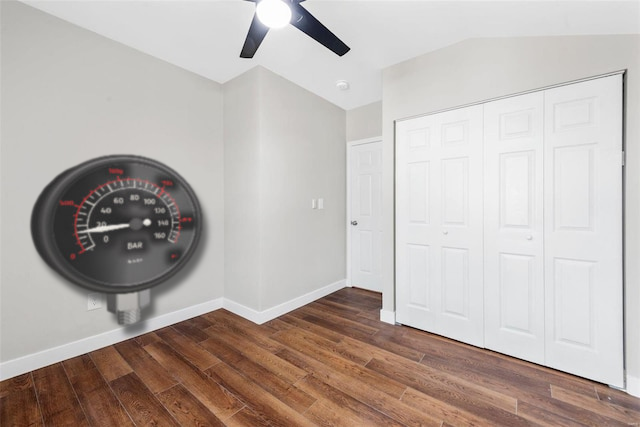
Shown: 15; bar
